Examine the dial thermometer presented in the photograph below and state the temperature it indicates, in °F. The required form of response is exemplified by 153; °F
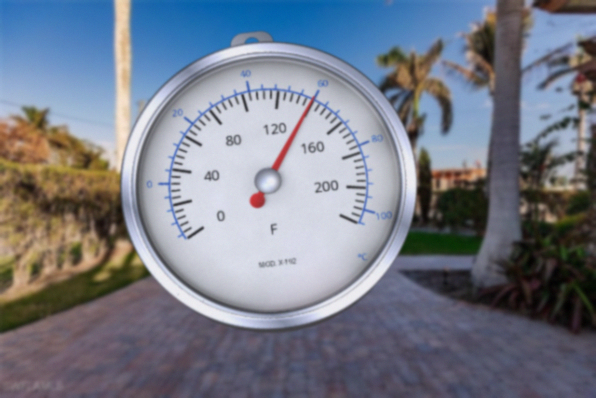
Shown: 140; °F
